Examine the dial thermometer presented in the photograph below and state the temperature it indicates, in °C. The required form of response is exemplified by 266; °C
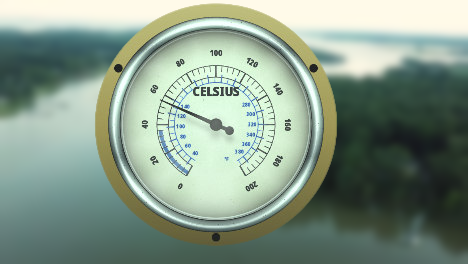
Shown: 56; °C
